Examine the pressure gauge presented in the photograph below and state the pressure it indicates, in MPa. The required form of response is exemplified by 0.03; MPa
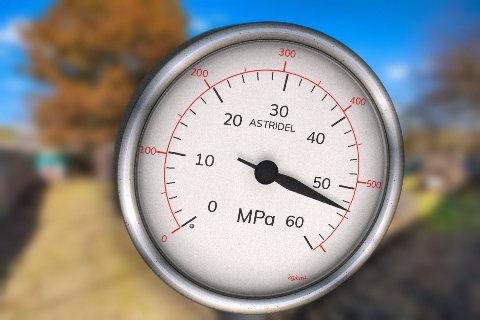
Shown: 53; MPa
